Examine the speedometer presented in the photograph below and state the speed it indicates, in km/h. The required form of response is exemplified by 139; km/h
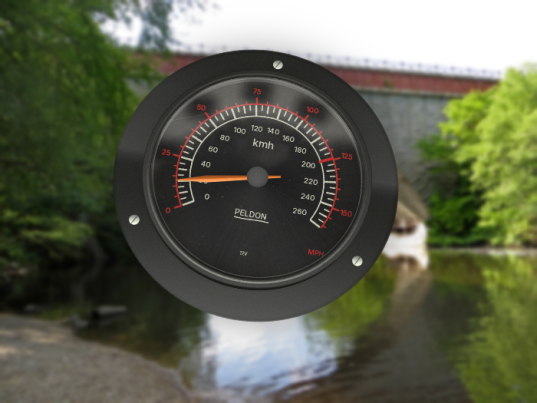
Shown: 20; km/h
